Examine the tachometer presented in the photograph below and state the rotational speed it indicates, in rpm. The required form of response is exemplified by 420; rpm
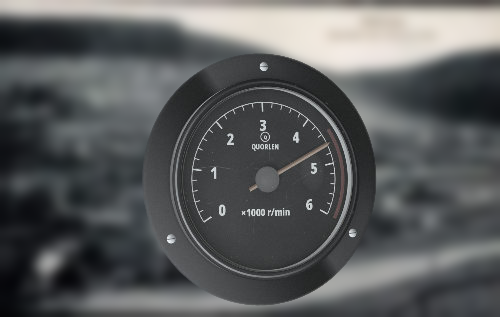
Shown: 4600; rpm
